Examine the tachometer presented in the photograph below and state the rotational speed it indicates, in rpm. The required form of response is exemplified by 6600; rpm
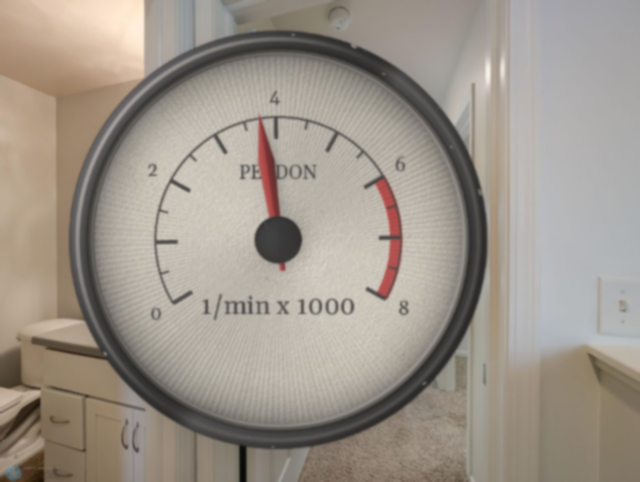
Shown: 3750; rpm
